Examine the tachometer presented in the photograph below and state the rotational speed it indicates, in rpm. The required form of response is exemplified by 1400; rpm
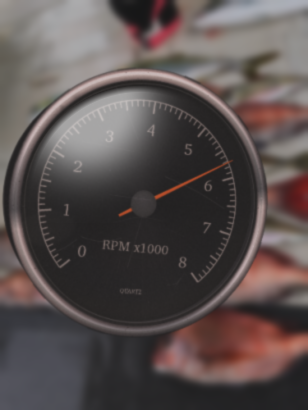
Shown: 5700; rpm
